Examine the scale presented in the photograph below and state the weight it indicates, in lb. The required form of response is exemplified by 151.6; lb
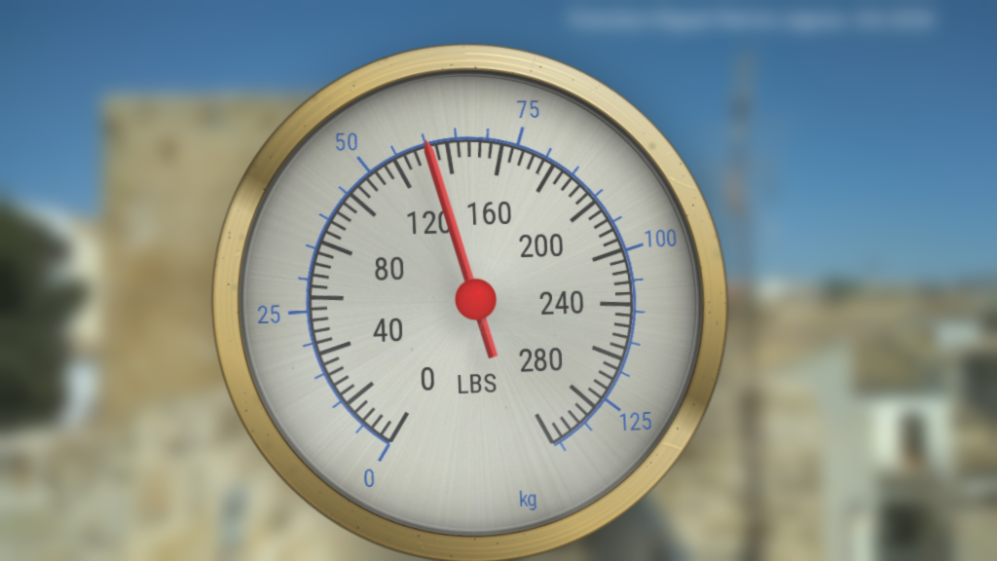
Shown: 132; lb
